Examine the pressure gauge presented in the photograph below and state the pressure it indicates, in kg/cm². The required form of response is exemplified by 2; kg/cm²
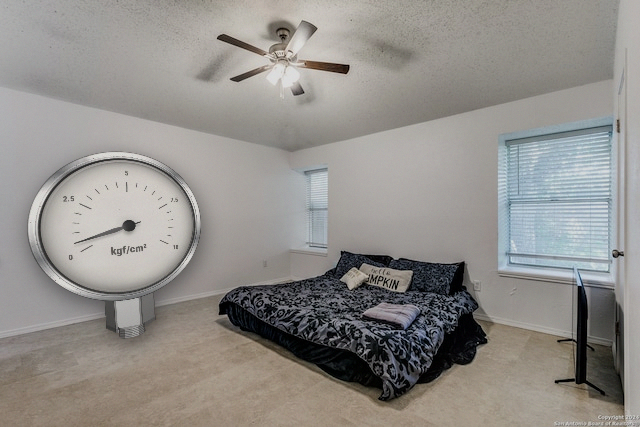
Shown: 0.5; kg/cm²
